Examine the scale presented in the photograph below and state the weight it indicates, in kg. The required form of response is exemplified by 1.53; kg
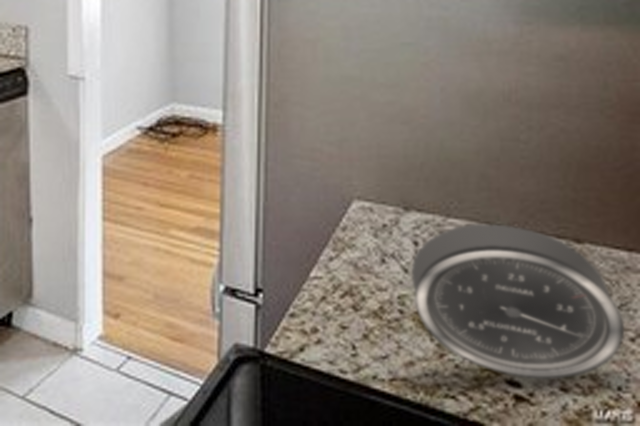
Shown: 4; kg
